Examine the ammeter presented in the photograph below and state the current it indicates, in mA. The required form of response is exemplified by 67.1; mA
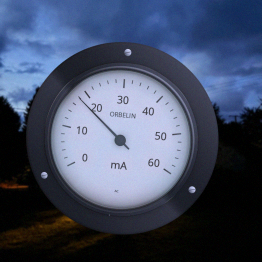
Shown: 18; mA
